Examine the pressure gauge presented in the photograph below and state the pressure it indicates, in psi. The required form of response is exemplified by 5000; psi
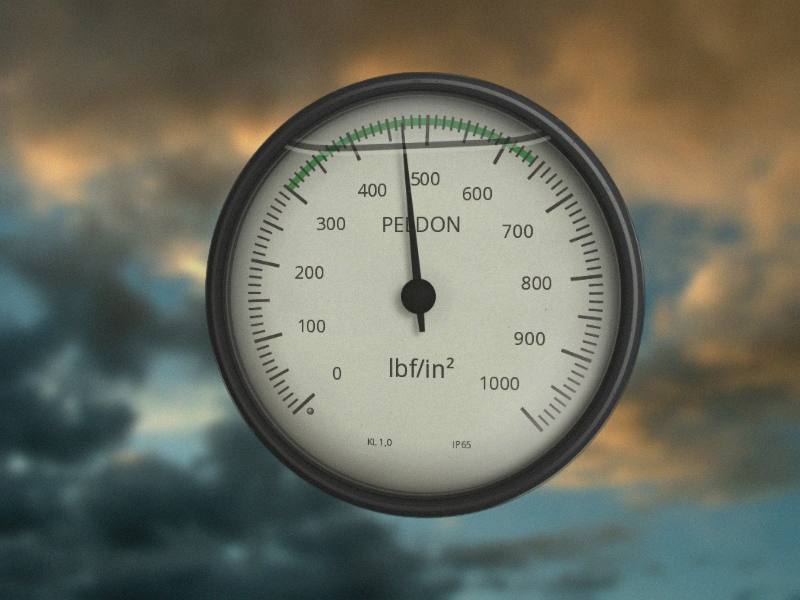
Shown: 470; psi
